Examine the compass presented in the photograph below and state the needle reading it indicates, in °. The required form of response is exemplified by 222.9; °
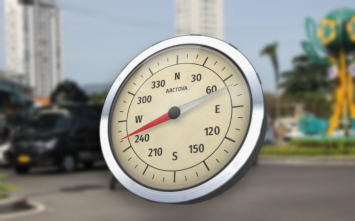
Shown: 250; °
